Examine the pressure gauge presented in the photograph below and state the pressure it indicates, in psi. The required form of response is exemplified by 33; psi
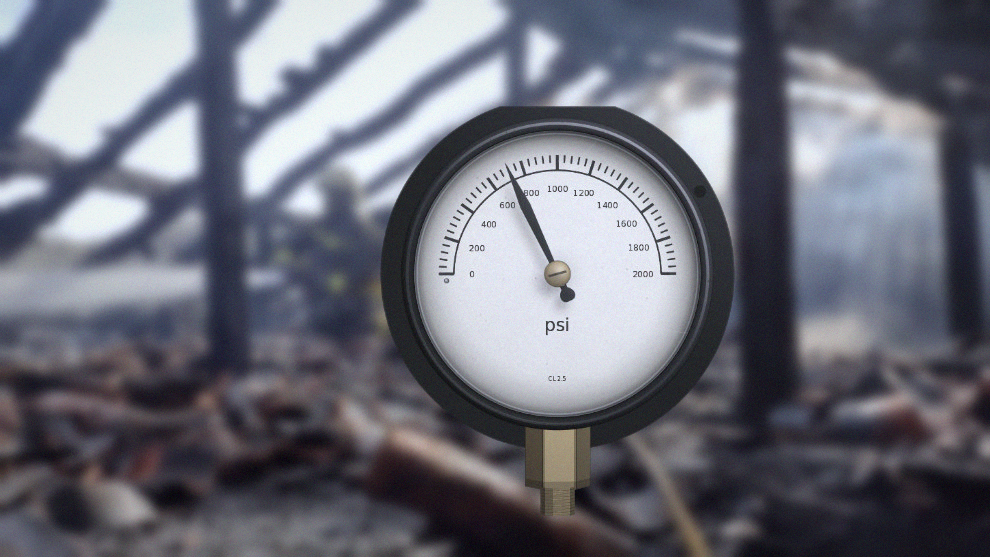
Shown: 720; psi
